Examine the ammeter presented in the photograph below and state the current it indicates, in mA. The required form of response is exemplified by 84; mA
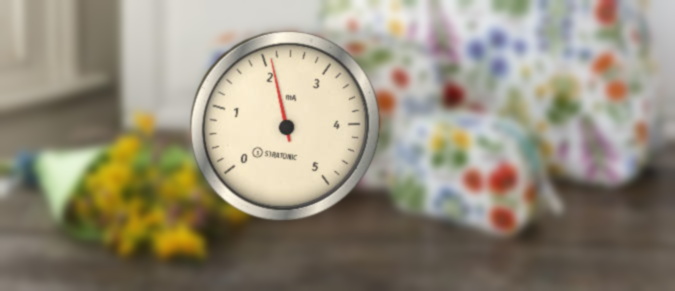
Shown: 2.1; mA
